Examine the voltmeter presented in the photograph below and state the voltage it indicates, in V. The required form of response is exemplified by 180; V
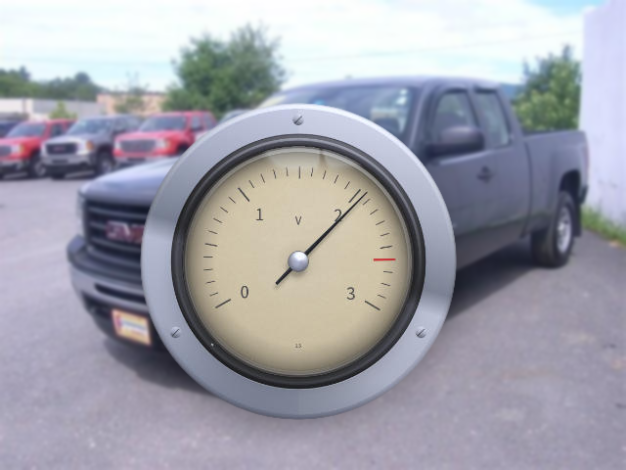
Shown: 2.05; V
